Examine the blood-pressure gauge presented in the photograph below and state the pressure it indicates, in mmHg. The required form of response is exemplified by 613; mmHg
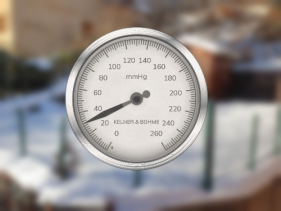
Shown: 30; mmHg
